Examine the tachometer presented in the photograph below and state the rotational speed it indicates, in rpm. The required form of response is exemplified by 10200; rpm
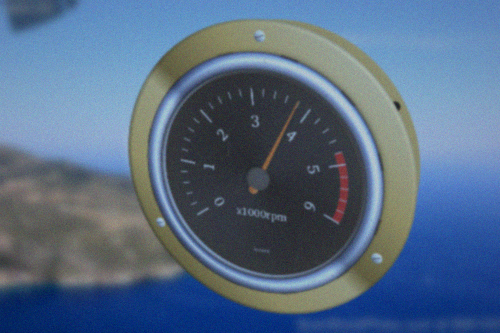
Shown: 3800; rpm
